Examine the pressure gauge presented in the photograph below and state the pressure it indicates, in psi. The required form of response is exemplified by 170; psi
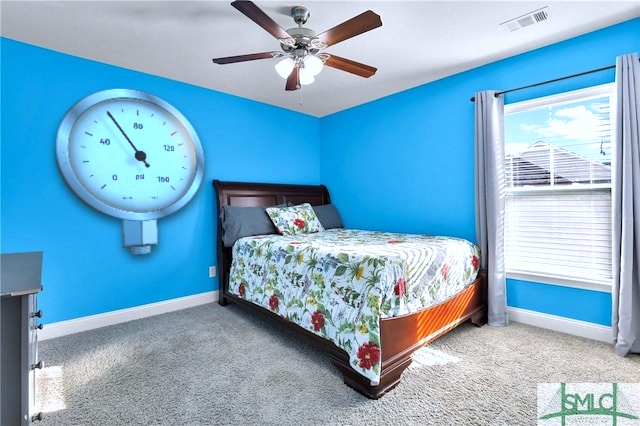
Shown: 60; psi
